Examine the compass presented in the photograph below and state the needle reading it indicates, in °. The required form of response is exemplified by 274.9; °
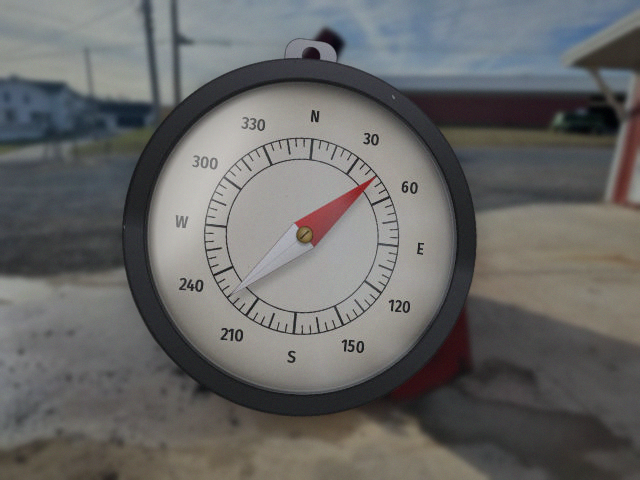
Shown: 45; °
